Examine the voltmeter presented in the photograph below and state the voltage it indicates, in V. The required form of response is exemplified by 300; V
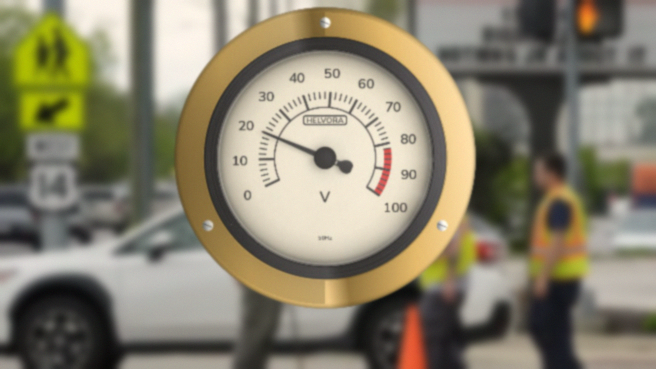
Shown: 20; V
